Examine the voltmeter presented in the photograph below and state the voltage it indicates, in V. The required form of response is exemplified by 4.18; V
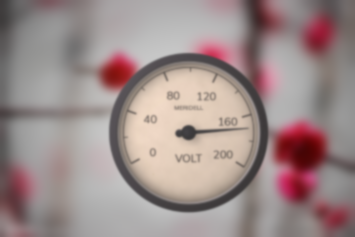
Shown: 170; V
